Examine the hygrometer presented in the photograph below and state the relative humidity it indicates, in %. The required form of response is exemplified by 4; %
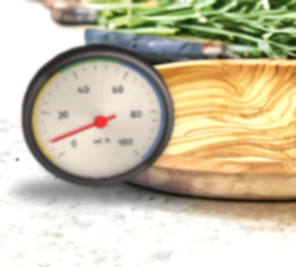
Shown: 8; %
